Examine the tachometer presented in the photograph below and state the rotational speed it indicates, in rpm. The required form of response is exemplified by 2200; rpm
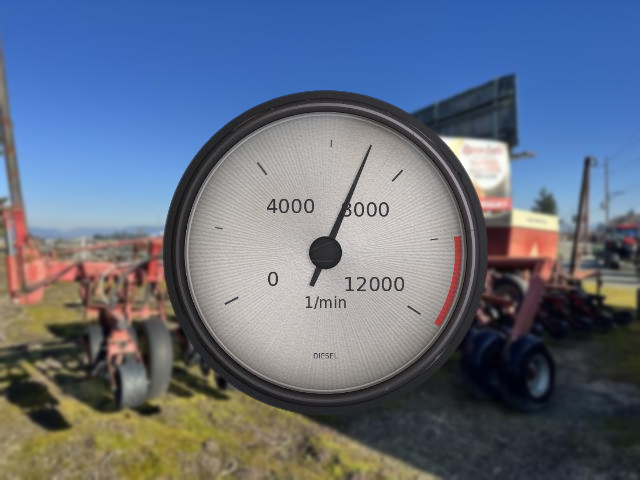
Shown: 7000; rpm
